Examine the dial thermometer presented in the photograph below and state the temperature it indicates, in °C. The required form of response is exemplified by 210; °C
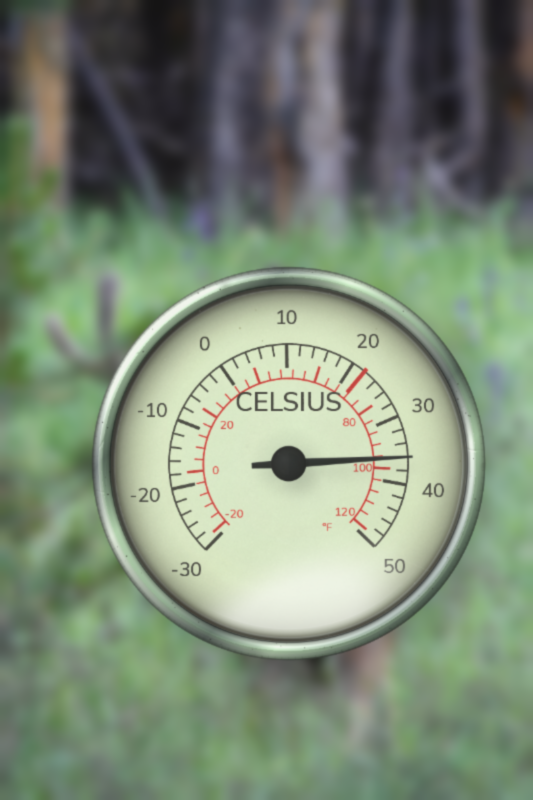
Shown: 36; °C
